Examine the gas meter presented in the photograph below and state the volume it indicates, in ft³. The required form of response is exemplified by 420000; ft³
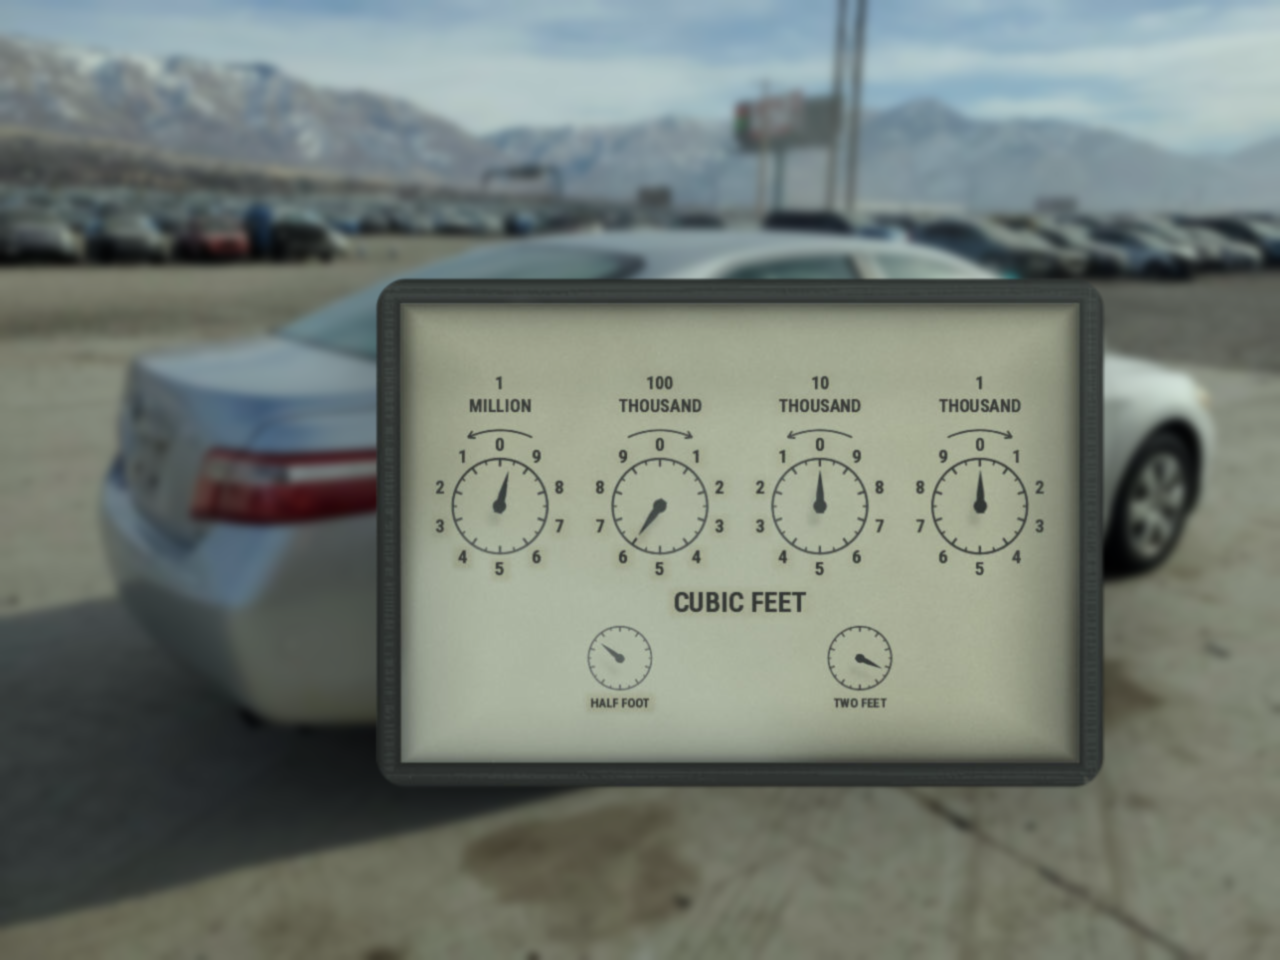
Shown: 960000; ft³
